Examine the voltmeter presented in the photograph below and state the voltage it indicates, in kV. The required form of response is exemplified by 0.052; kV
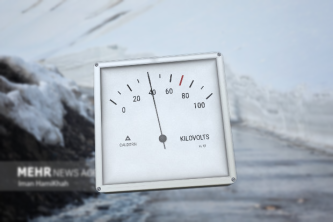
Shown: 40; kV
